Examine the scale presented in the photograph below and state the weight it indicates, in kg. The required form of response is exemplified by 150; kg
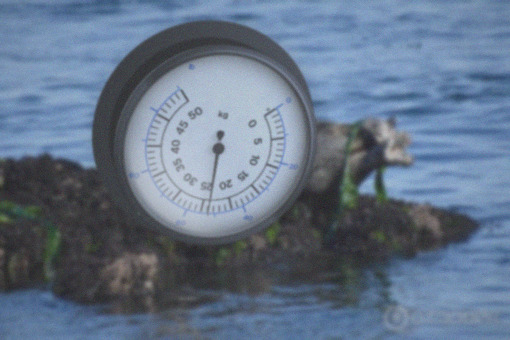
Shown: 24; kg
